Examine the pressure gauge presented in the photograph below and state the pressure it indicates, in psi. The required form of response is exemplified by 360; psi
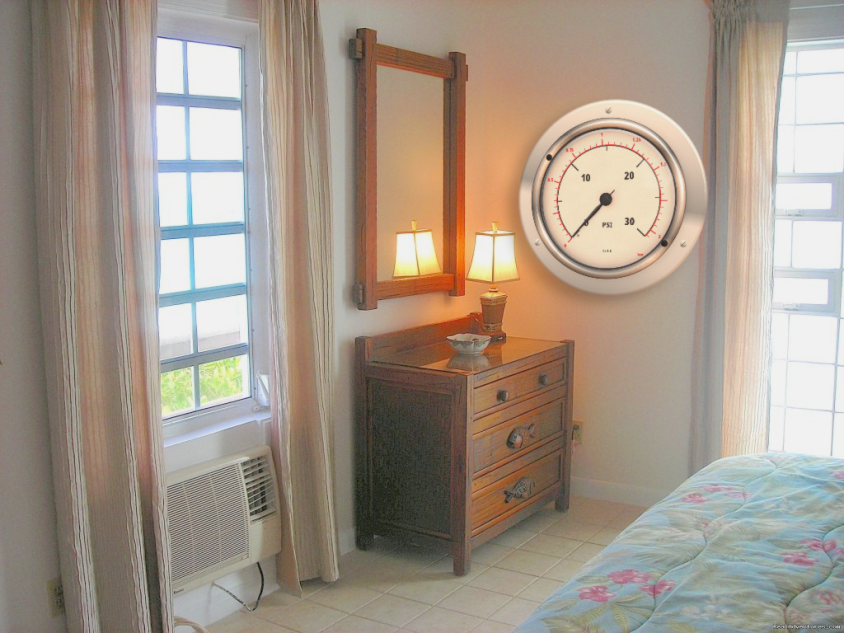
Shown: 0; psi
